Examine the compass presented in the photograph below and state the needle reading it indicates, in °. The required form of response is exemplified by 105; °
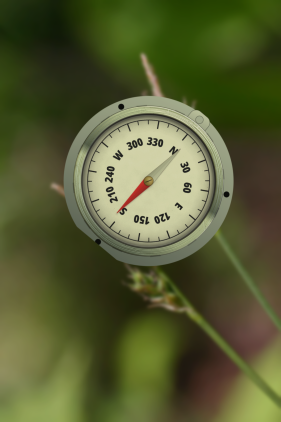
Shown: 185; °
